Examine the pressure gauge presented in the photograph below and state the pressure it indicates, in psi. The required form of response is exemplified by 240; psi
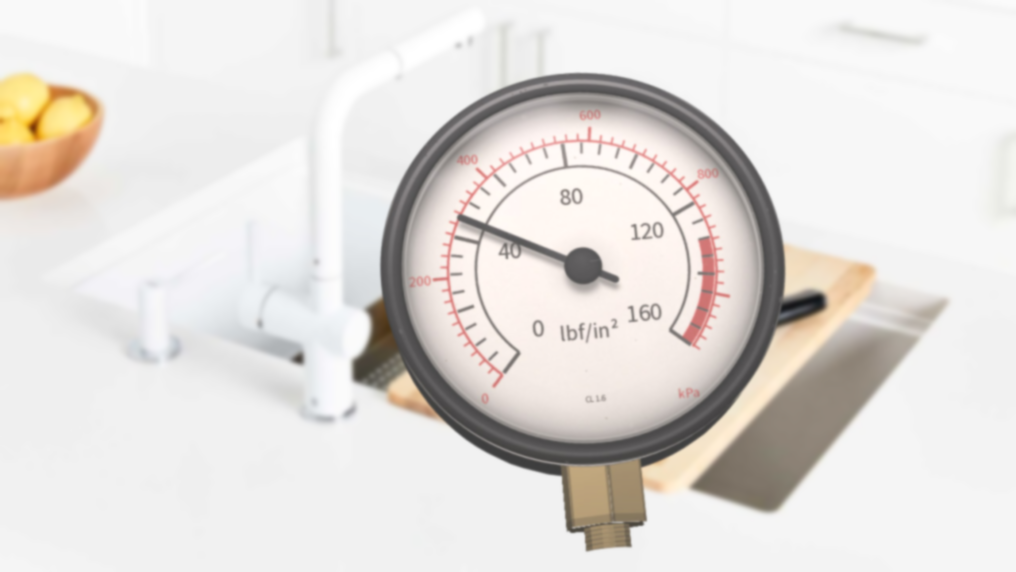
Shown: 45; psi
